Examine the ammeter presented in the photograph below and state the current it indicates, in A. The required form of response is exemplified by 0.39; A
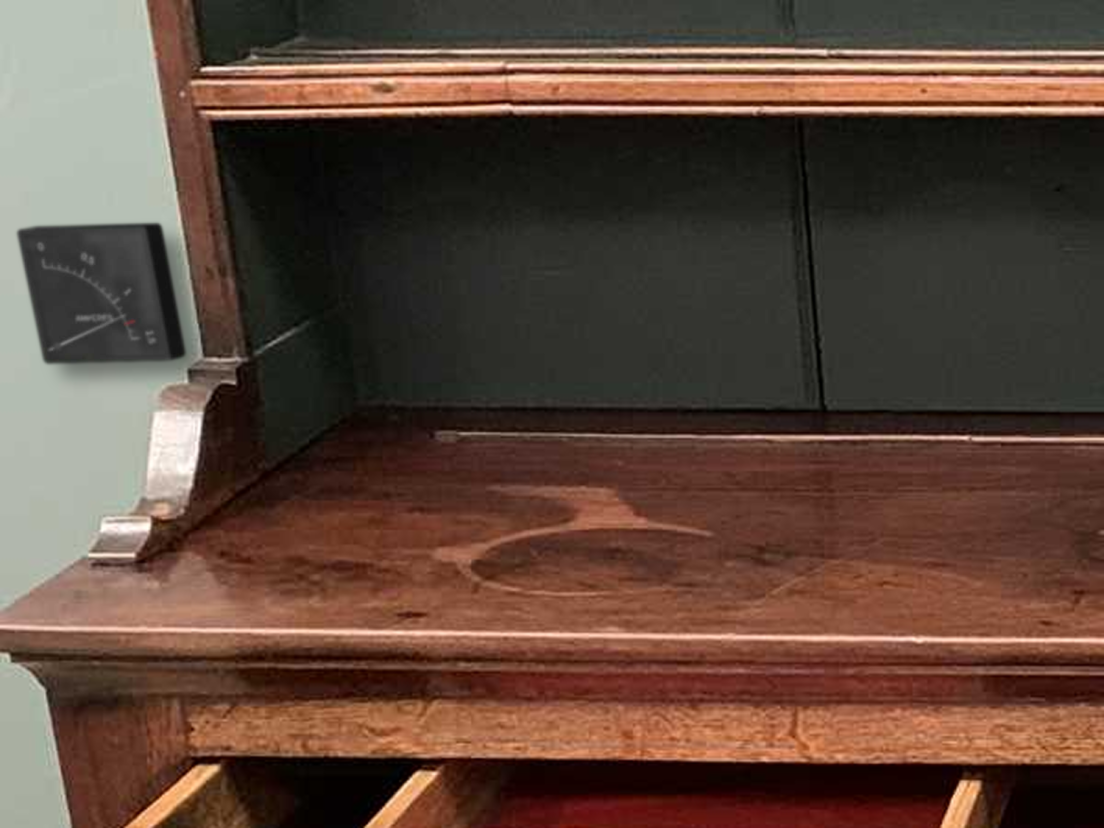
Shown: 1.2; A
